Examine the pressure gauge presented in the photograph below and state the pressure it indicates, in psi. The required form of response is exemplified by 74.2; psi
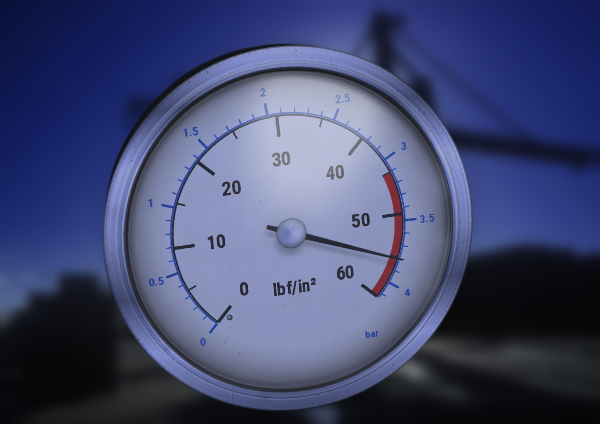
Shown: 55; psi
